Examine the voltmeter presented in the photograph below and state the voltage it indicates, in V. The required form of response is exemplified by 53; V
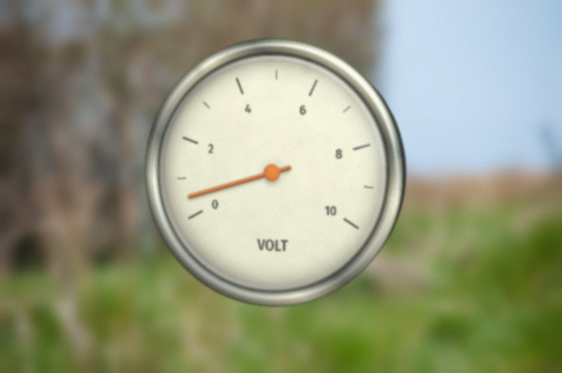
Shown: 0.5; V
